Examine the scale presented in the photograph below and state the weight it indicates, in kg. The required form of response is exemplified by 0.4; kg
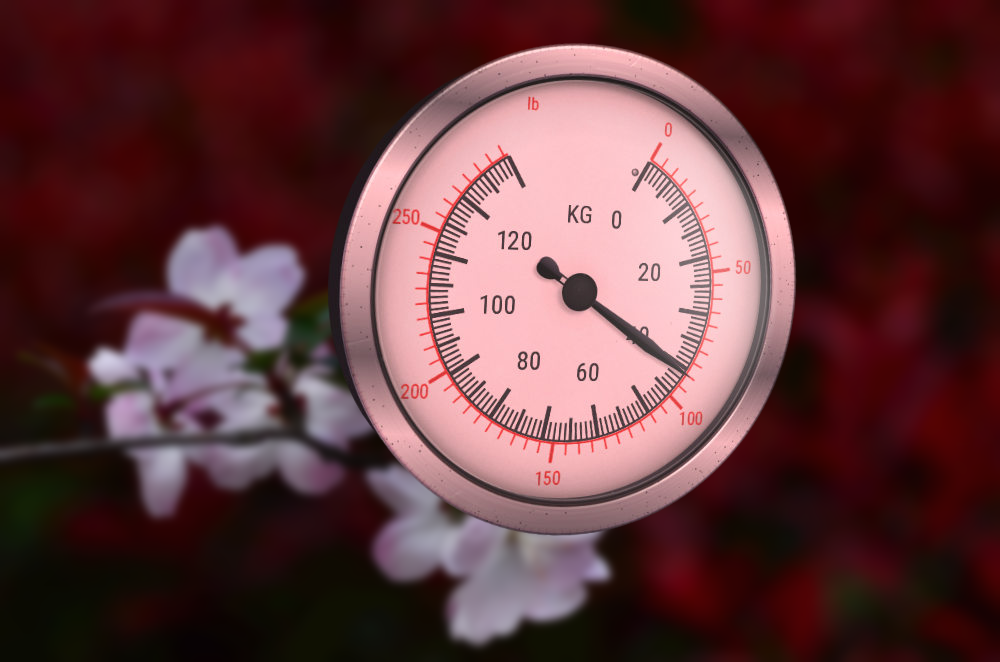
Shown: 41; kg
